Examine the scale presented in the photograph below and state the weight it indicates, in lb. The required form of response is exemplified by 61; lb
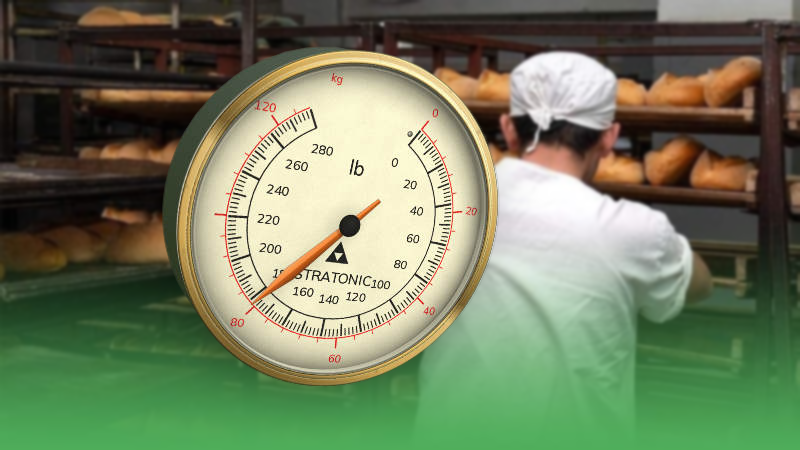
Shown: 180; lb
